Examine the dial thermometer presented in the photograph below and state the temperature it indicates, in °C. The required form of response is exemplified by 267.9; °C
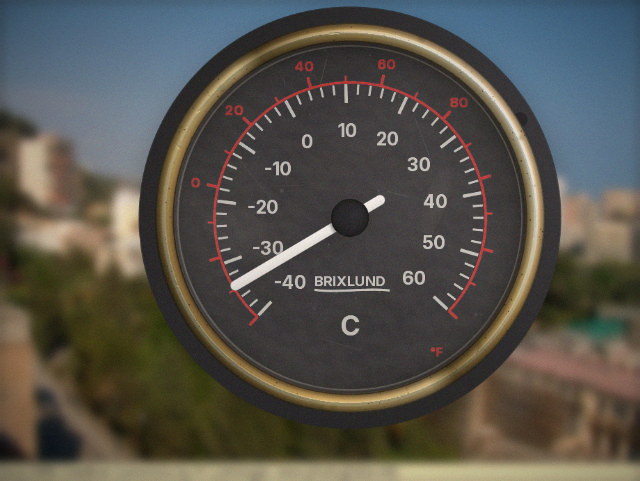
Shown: -34; °C
